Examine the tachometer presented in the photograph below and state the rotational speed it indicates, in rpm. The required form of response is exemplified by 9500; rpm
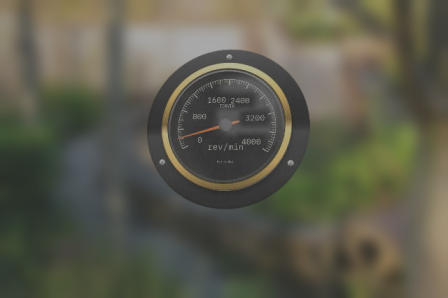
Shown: 200; rpm
